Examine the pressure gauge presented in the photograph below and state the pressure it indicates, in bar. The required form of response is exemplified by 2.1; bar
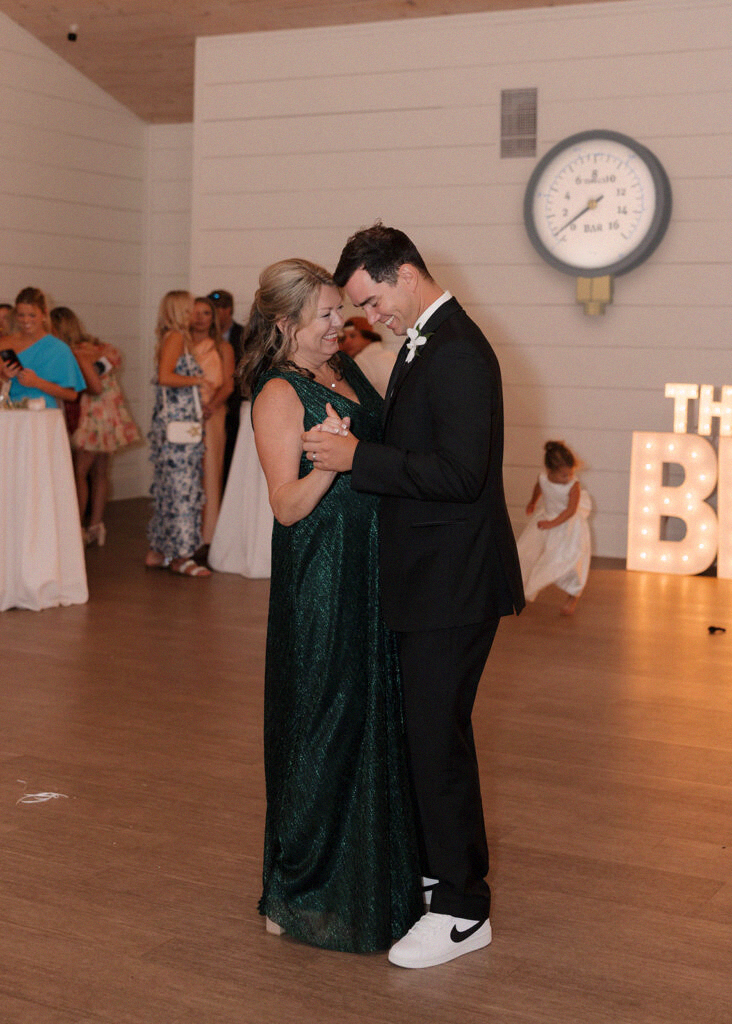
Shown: 0.5; bar
